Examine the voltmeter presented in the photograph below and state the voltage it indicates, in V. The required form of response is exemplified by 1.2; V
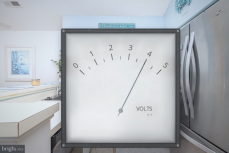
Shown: 4; V
